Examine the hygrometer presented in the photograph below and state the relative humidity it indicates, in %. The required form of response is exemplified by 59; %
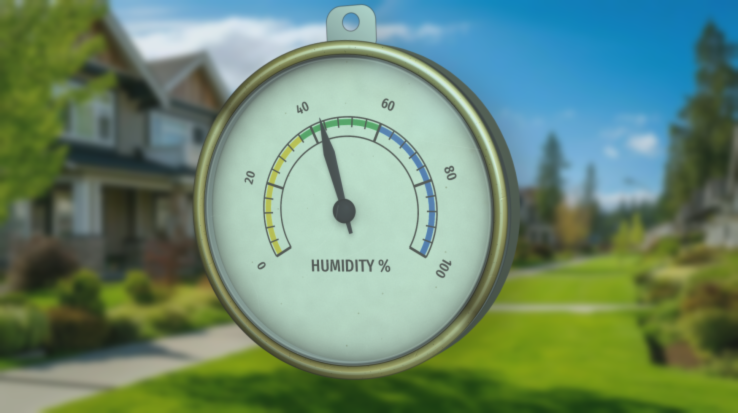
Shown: 44; %
